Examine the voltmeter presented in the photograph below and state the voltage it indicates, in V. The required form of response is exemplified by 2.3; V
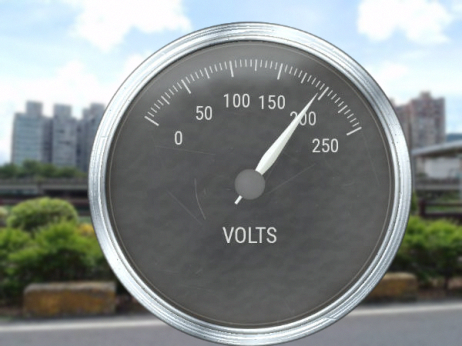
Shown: 195; V
